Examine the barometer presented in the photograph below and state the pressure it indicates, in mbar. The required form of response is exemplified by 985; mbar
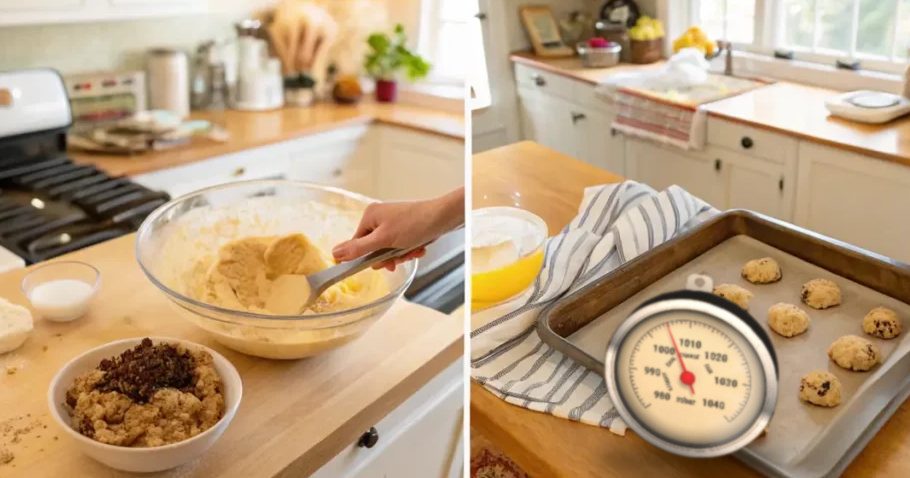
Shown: 1005; mbar
